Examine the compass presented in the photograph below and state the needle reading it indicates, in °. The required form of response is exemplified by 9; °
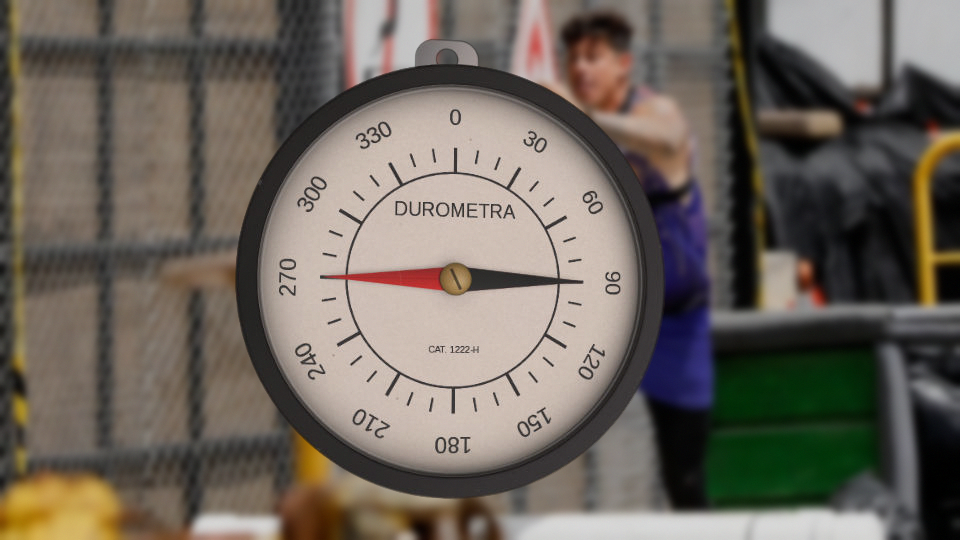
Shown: 270; °
